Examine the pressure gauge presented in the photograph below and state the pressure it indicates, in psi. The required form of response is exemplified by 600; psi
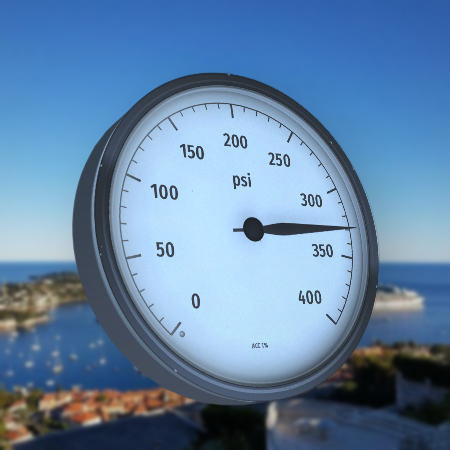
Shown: 330; psi
